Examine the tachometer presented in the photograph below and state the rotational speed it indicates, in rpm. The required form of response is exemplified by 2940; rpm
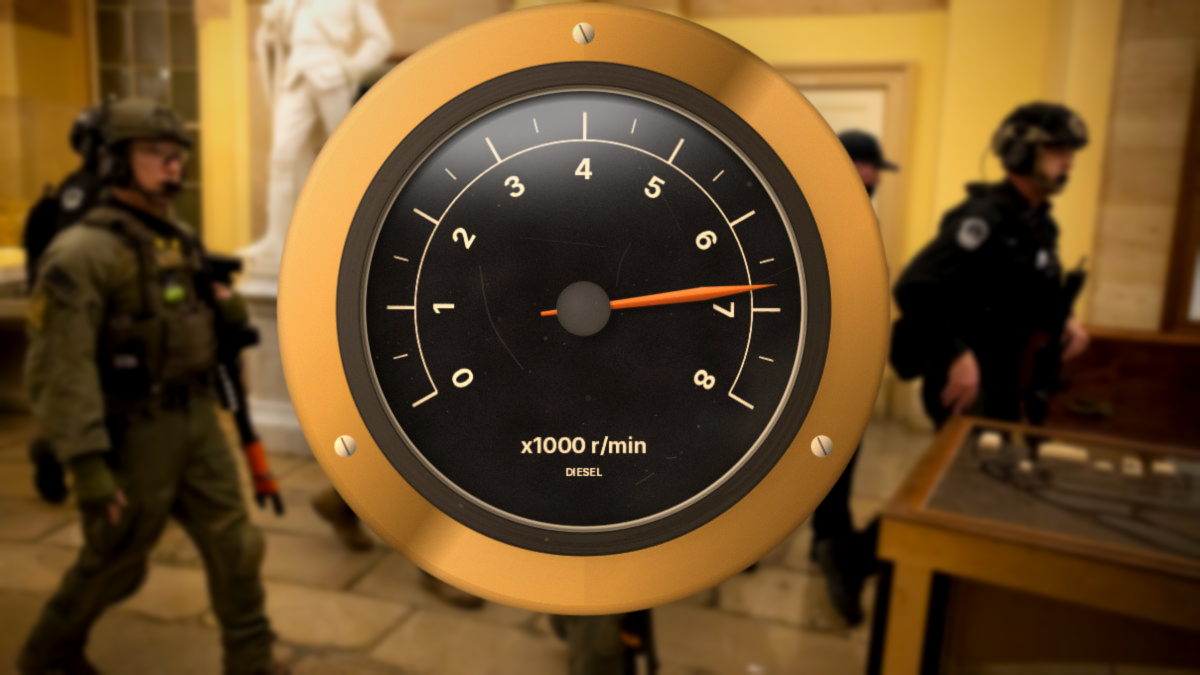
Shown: 6750; rpm
